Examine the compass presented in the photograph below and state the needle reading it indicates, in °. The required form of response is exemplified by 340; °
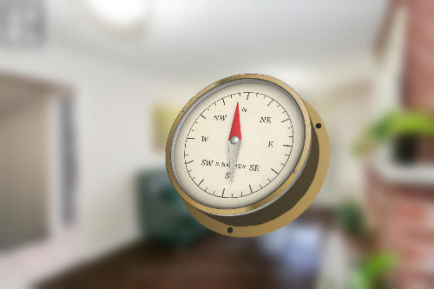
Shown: 350; °
